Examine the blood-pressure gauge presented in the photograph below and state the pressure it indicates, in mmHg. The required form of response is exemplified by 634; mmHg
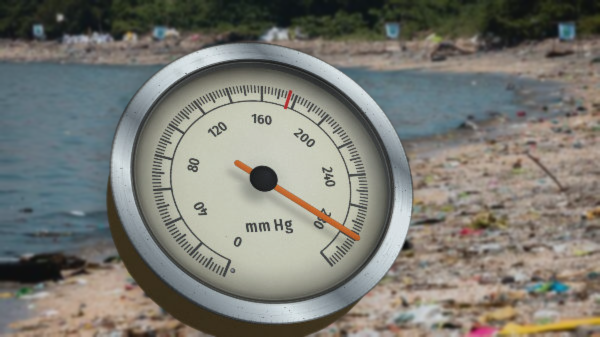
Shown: 280; mmHg
